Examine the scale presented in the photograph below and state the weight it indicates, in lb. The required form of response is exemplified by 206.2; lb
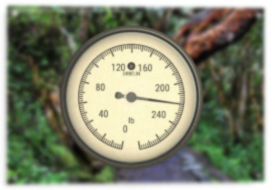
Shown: 220; lb
